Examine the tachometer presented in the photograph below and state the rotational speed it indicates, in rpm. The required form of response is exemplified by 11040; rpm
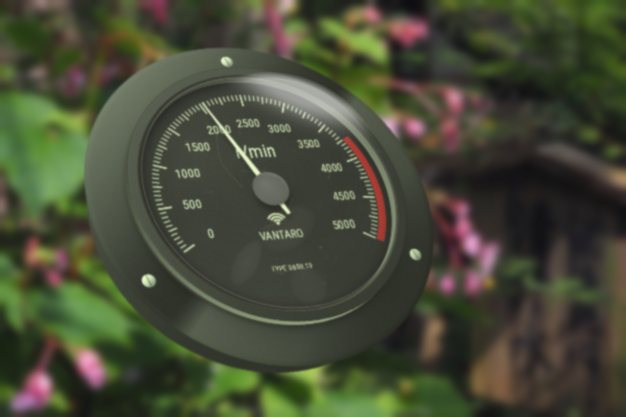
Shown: 2000; rpm
